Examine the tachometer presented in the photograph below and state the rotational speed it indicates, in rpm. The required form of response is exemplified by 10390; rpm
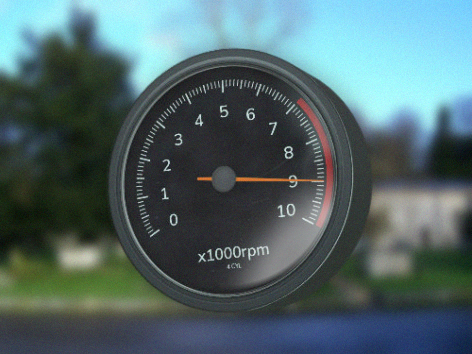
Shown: 9000; rpm
